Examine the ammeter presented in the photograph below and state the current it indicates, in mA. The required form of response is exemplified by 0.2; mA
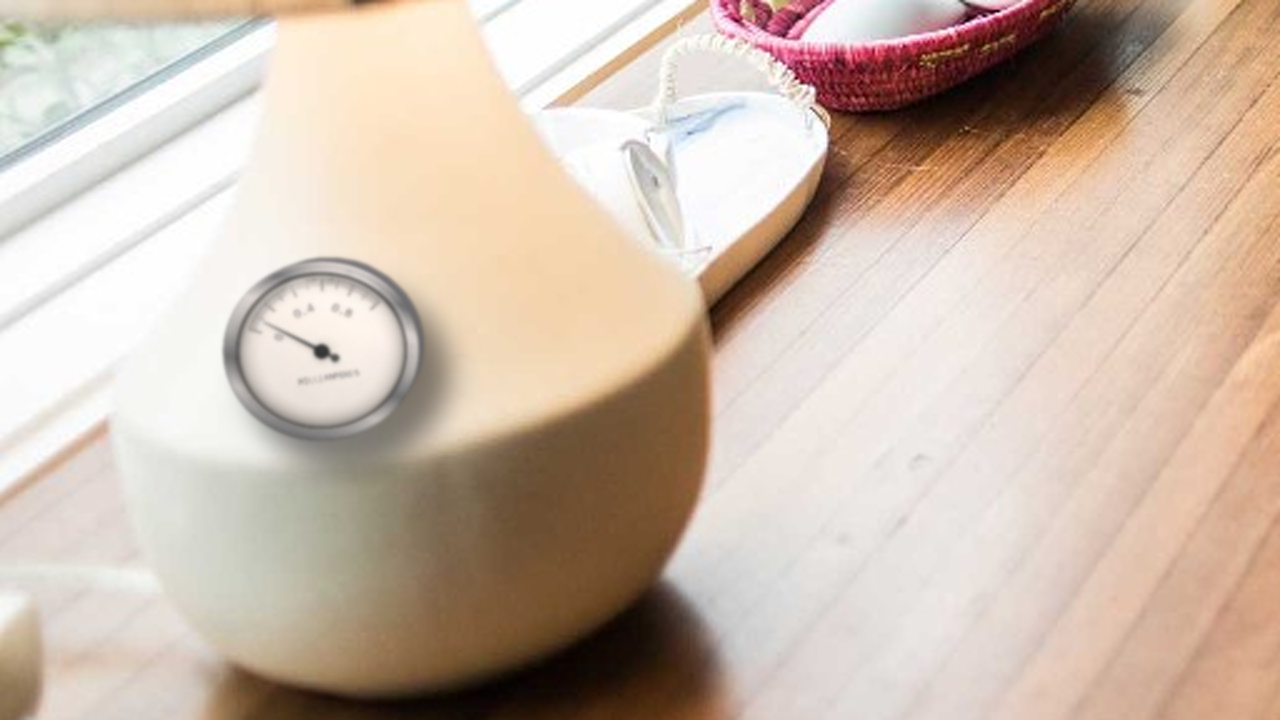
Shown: 0.1; mA
